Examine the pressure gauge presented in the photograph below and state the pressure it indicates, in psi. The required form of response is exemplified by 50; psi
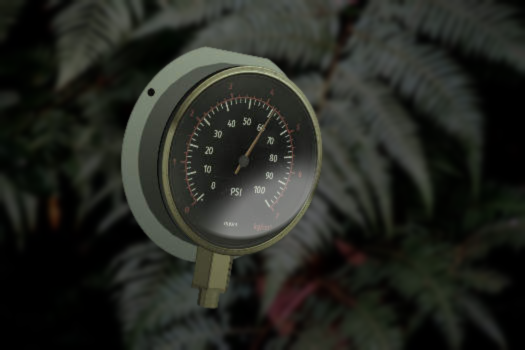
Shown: 60; psi
